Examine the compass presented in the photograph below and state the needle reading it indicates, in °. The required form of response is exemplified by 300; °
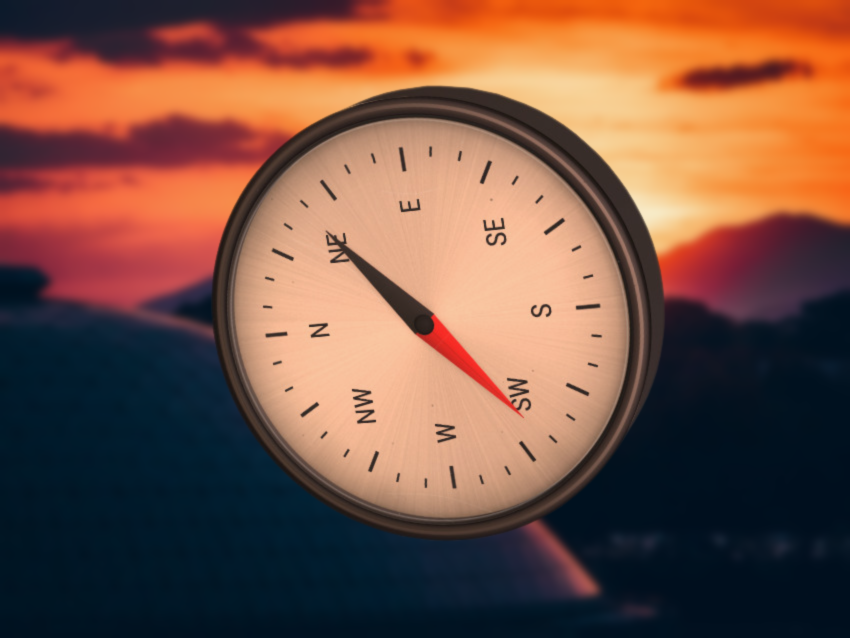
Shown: 230; °
